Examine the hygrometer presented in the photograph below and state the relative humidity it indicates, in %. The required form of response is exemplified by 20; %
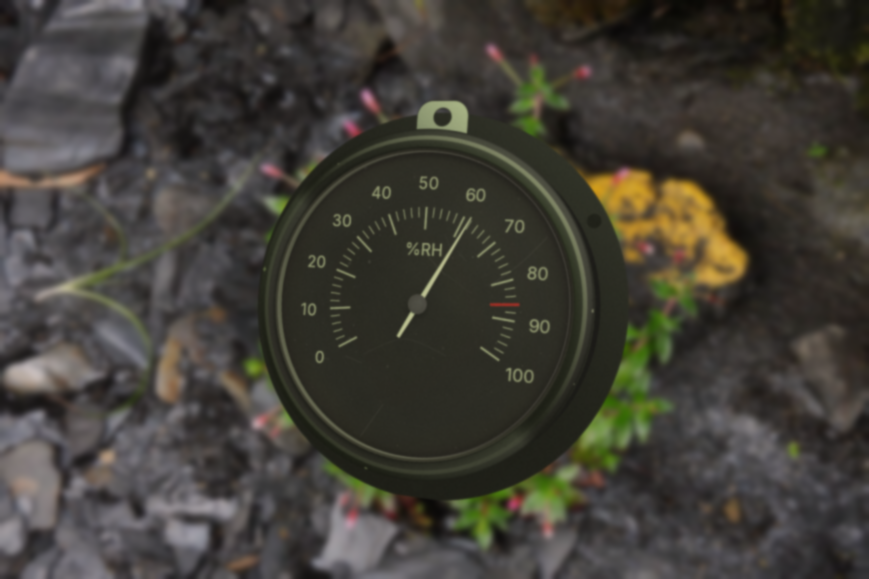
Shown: 62; %
